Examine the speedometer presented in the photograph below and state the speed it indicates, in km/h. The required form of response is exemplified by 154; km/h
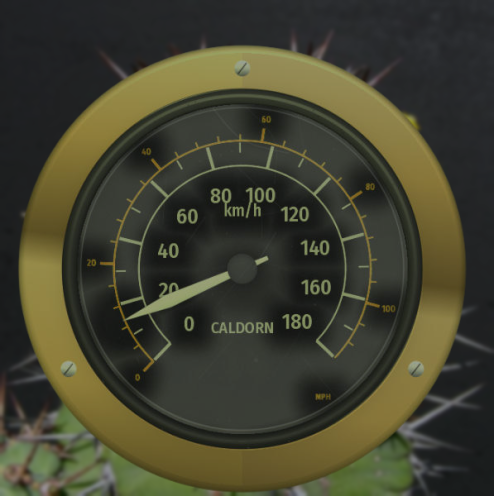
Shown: 15; km/h
